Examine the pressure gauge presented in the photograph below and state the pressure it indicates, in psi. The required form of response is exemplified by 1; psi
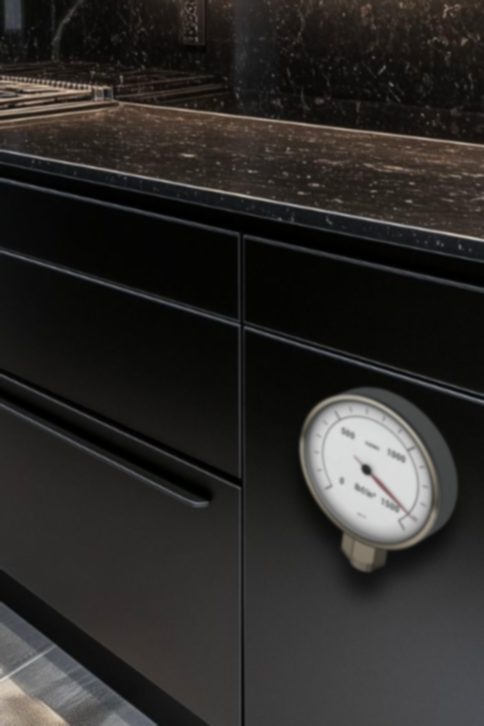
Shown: 1400; psi
